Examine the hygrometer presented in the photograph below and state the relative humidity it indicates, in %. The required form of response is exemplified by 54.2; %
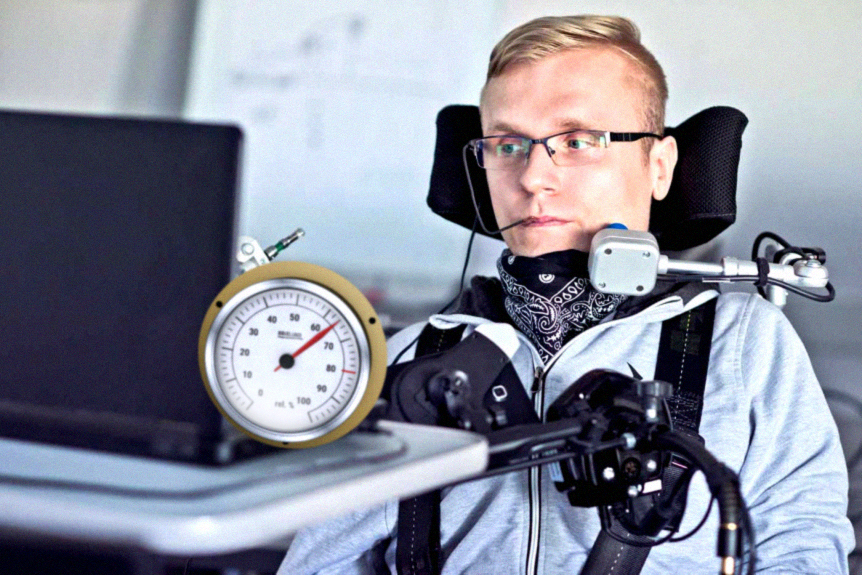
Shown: 64; %
